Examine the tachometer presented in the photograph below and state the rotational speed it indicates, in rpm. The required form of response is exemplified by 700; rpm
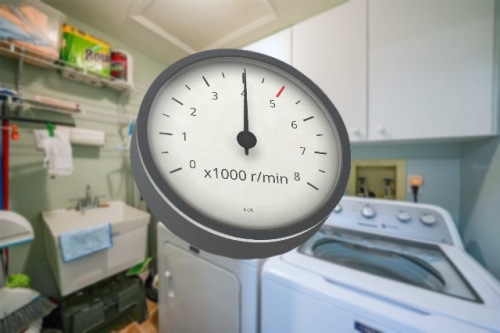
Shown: 4000; rpm
